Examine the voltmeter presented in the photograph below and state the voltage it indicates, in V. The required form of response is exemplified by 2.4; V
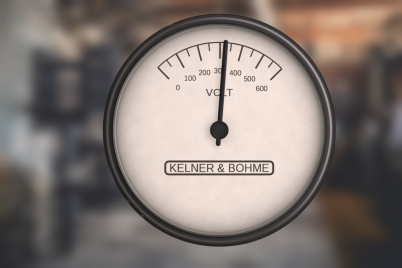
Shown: 325; V
